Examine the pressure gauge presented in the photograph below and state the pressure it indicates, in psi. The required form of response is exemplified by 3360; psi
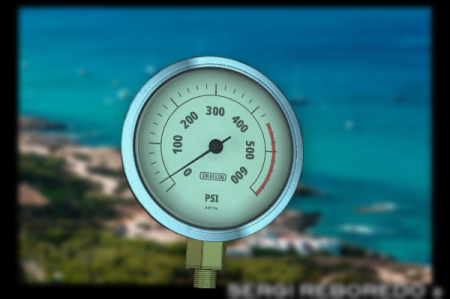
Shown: 20; psi
